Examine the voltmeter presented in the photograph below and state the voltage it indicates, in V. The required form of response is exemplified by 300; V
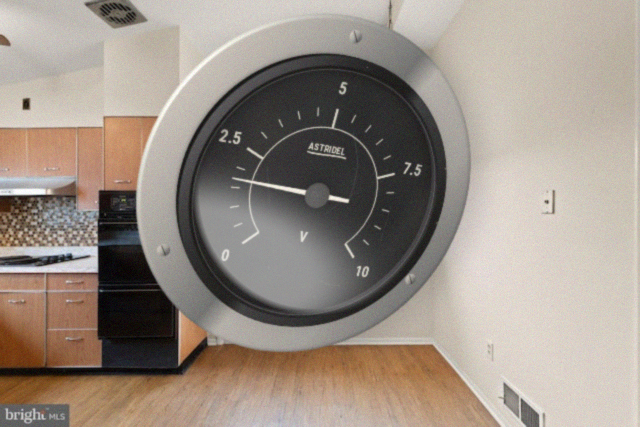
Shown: 1.75; V
